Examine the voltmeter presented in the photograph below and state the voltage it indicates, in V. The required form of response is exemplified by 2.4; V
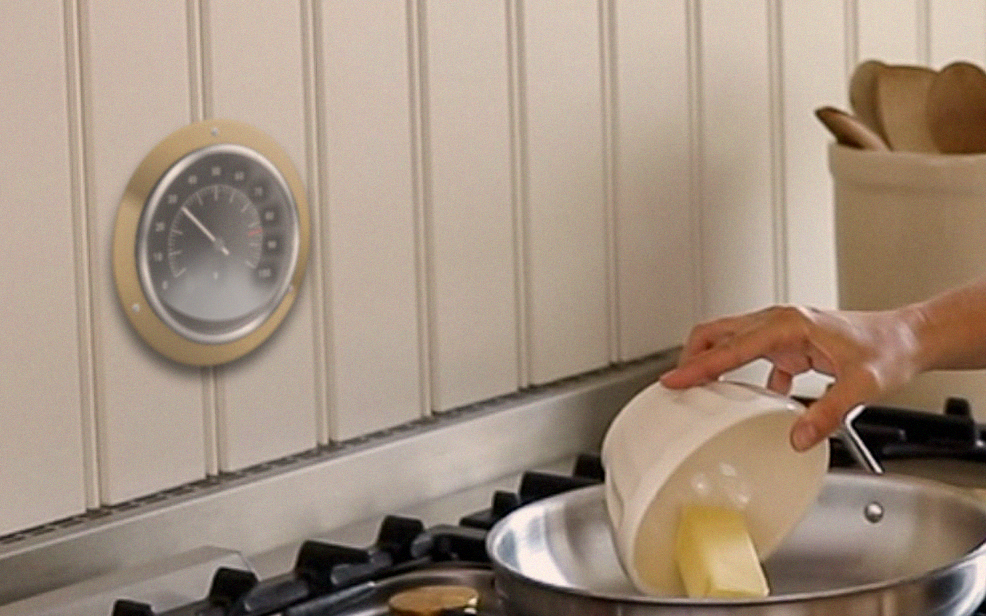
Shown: 30; V
